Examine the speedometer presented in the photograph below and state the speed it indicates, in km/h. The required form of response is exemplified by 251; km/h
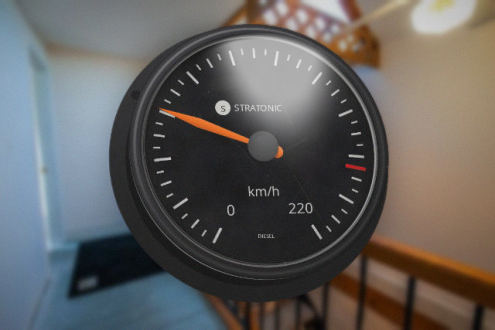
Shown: 60; km/h
